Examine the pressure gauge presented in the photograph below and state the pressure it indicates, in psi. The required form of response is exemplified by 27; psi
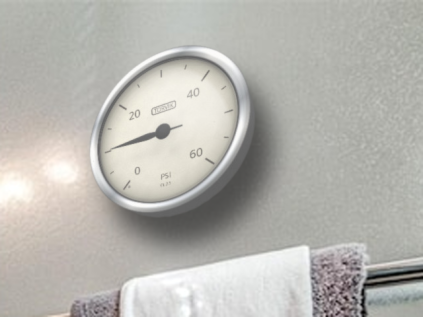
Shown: 10; psi
